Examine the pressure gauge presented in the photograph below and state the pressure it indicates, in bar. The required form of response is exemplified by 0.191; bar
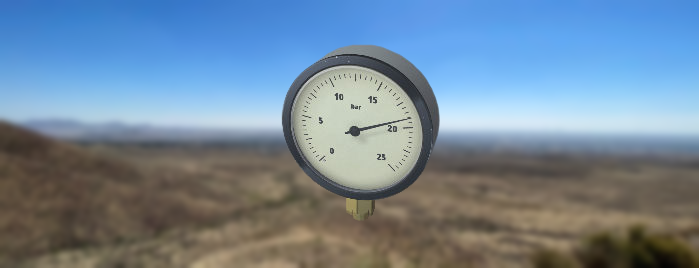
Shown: 19; bar
